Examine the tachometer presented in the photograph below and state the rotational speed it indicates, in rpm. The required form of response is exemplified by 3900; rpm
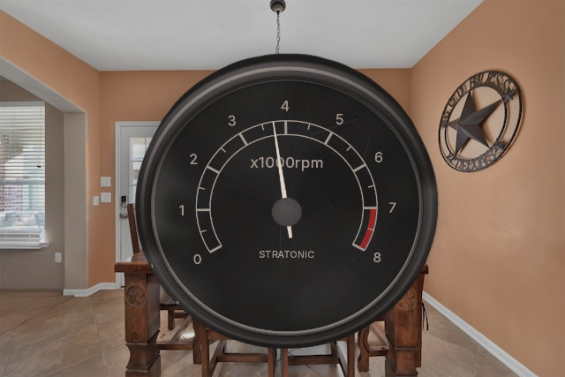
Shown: 3750; rpm
